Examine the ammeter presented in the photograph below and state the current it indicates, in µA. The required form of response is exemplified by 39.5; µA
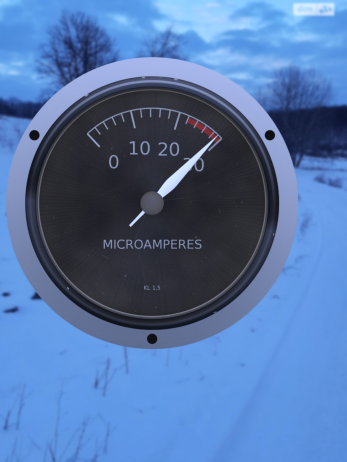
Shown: 29; µA
